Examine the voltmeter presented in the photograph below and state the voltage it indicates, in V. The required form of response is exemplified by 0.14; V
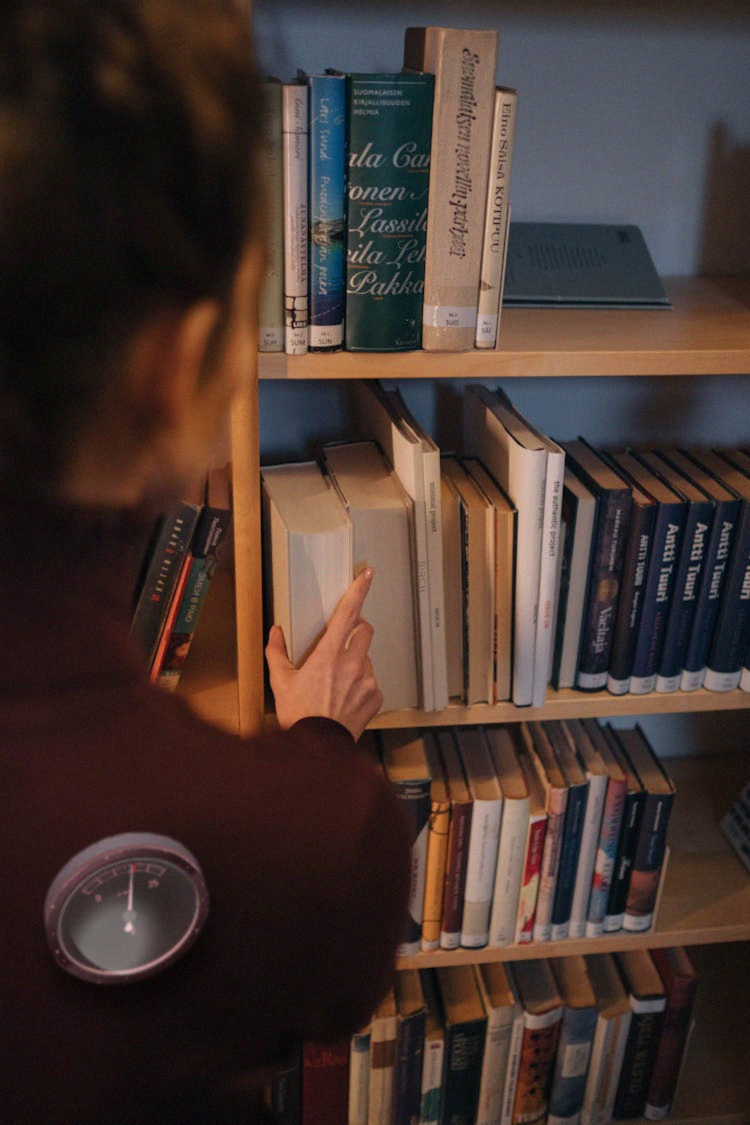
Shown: 15; V
